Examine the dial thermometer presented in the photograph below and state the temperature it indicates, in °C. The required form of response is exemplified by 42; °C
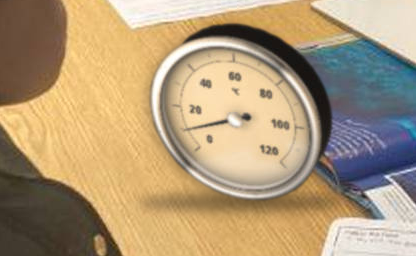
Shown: 10; °C
